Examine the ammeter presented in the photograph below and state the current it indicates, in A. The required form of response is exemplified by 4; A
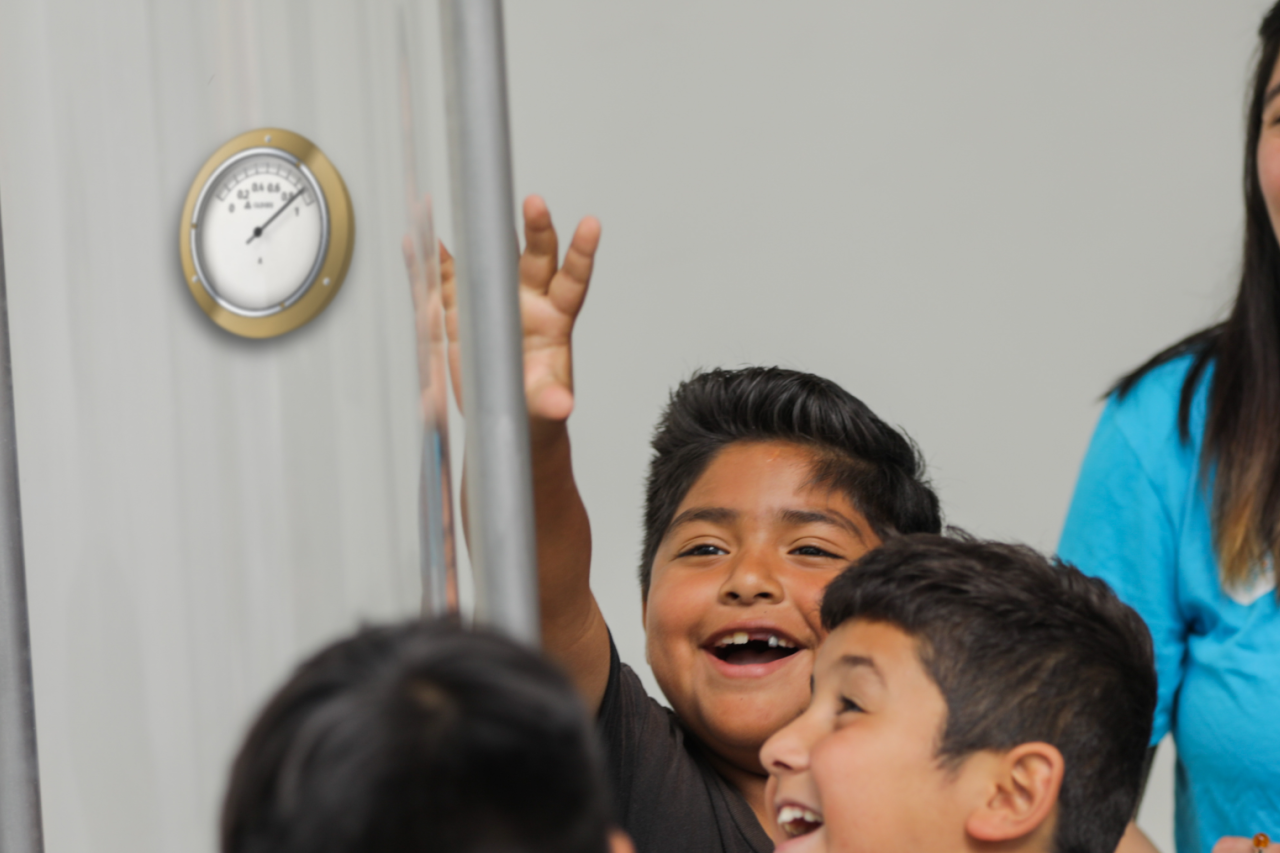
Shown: 0.9; A
